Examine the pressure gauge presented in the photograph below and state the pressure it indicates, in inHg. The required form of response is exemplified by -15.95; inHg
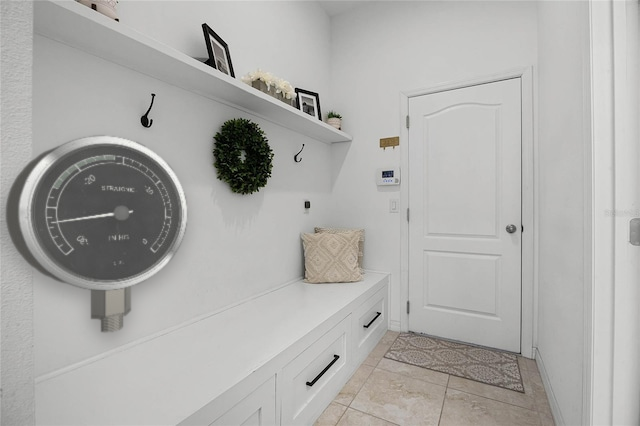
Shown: -26.5; inHg
